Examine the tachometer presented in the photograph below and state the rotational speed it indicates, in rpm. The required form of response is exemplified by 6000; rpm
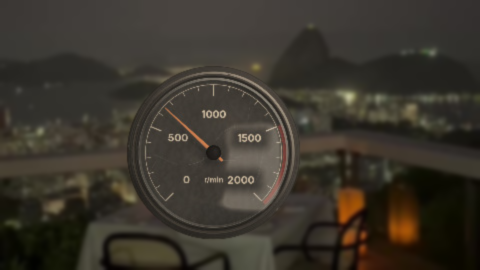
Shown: 650; rpm
